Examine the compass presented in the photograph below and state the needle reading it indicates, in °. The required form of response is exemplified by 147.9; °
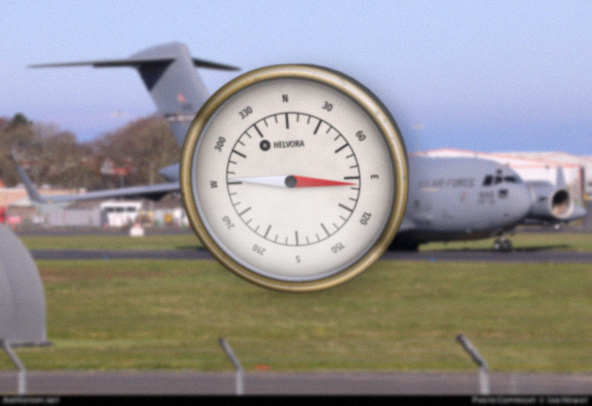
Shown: 95; °
